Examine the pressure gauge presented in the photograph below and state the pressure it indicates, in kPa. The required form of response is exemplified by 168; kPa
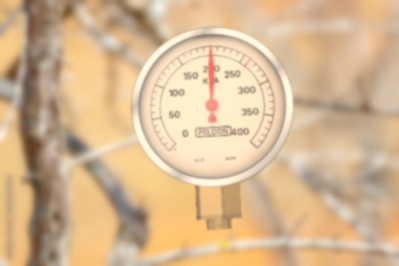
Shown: 200; kPa
